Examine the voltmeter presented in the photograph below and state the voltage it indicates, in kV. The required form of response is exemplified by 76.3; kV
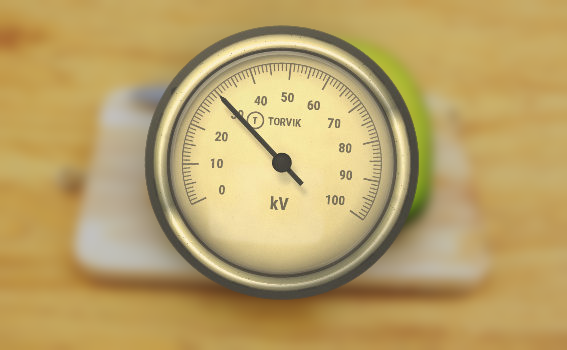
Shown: 30; kV
